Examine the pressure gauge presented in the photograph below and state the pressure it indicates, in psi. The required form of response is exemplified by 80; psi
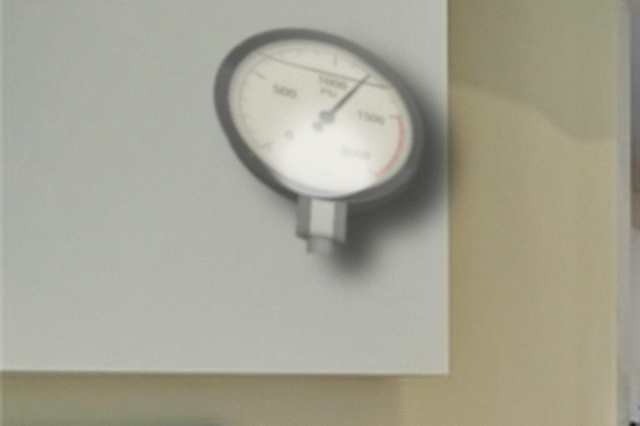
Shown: 1200; psi
